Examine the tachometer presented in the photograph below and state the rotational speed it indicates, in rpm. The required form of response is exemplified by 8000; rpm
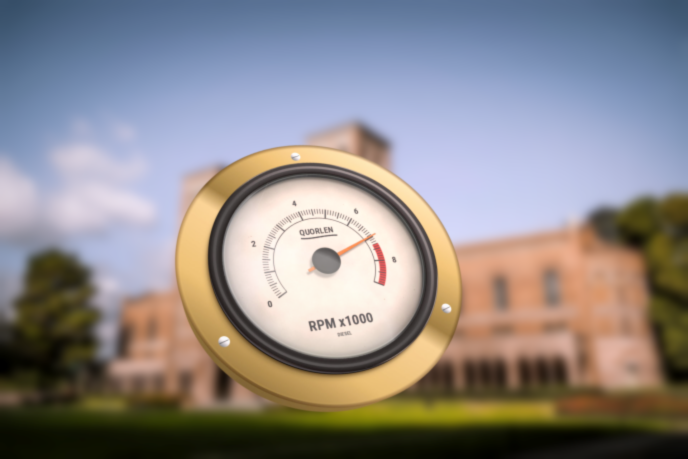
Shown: 7000; rpm
